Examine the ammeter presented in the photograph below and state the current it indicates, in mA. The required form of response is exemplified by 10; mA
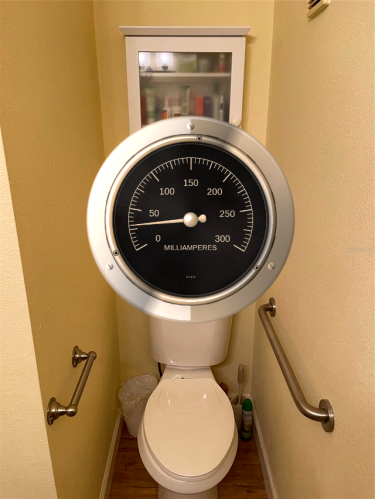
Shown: 30; mA
